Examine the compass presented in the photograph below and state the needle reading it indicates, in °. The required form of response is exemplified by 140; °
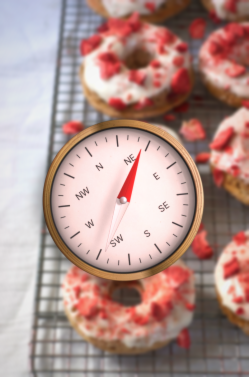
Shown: 55; °
